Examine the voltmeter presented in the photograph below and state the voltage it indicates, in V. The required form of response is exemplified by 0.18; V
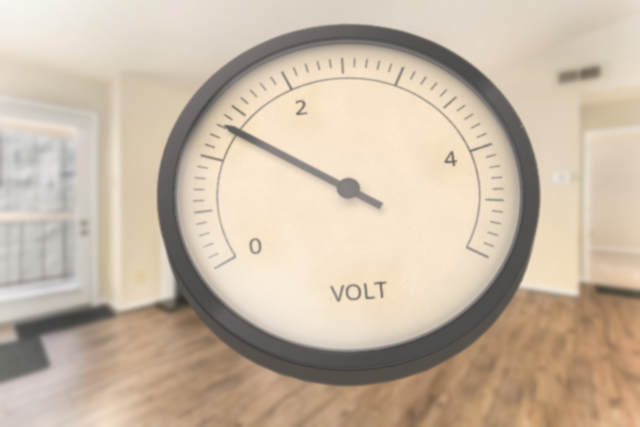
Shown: 1.3; V
